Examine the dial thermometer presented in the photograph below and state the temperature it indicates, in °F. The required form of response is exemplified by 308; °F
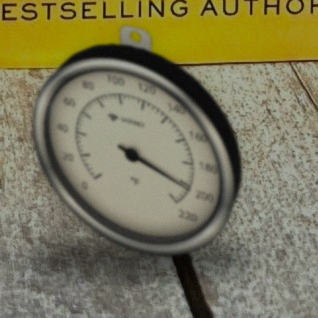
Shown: 200; °F
